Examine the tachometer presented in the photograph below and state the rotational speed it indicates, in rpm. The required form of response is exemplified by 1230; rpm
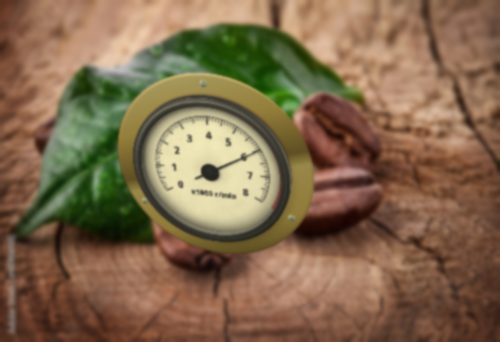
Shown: 6000; rpm
